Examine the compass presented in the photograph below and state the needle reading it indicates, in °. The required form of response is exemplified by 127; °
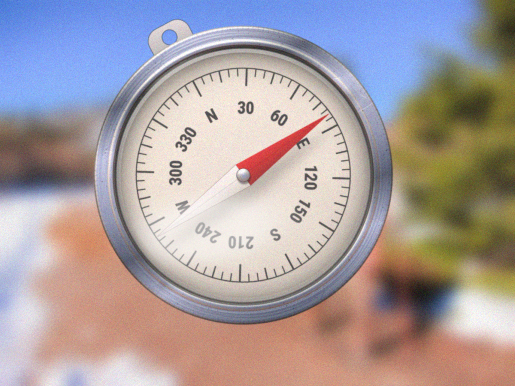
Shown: 82.5; °
